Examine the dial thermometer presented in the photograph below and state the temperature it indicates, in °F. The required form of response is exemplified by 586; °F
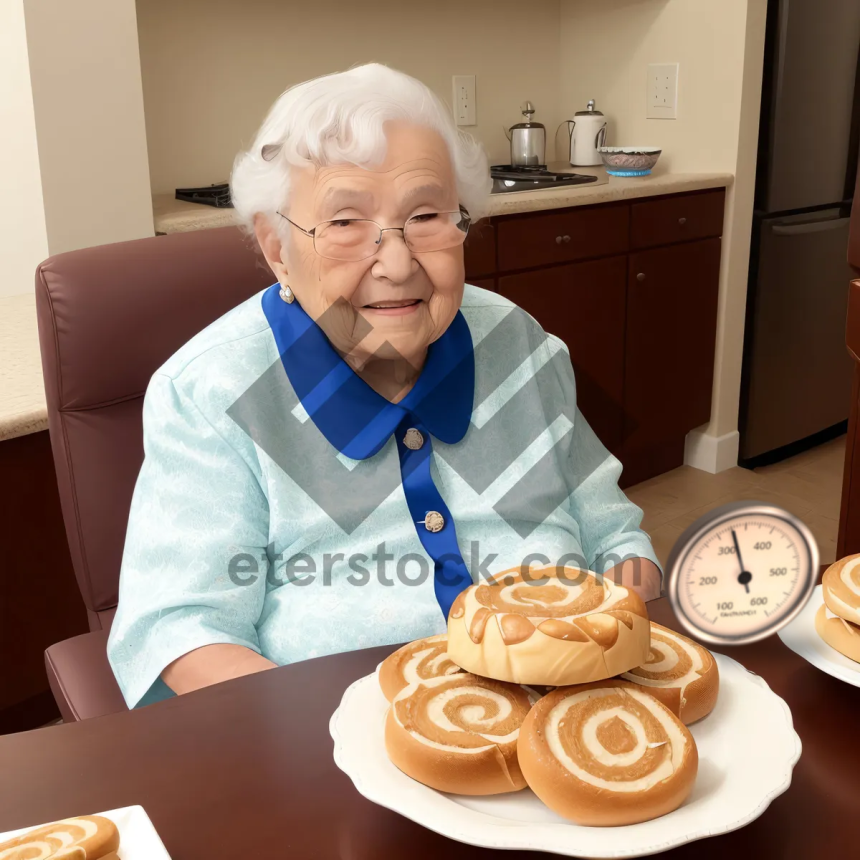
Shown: 325; °F
